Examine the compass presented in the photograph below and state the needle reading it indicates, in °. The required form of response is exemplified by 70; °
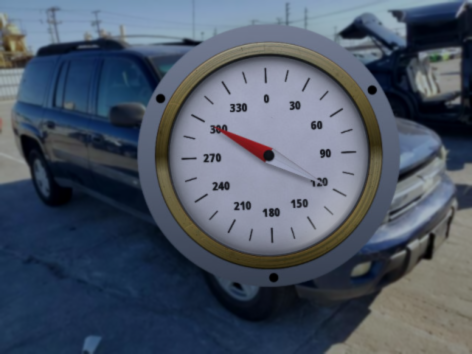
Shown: 300; °
